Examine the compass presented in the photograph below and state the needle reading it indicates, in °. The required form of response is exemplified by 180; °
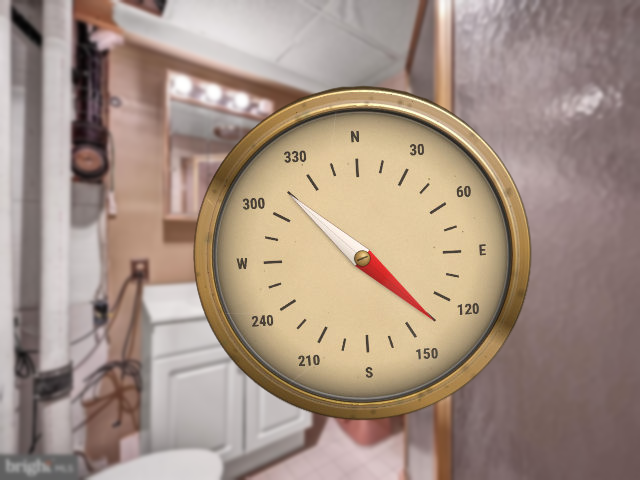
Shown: 135; °
